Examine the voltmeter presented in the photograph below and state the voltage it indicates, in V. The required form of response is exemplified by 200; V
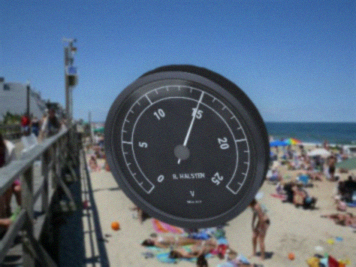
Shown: 15; V
